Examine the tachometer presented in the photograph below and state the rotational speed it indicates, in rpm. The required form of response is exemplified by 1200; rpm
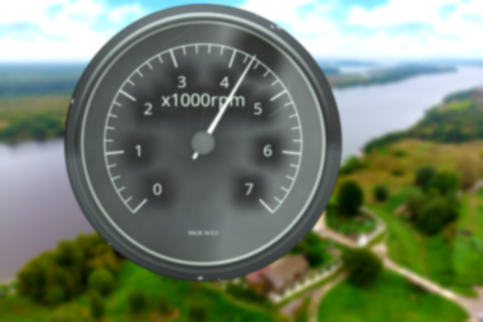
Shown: 4300; rpm
